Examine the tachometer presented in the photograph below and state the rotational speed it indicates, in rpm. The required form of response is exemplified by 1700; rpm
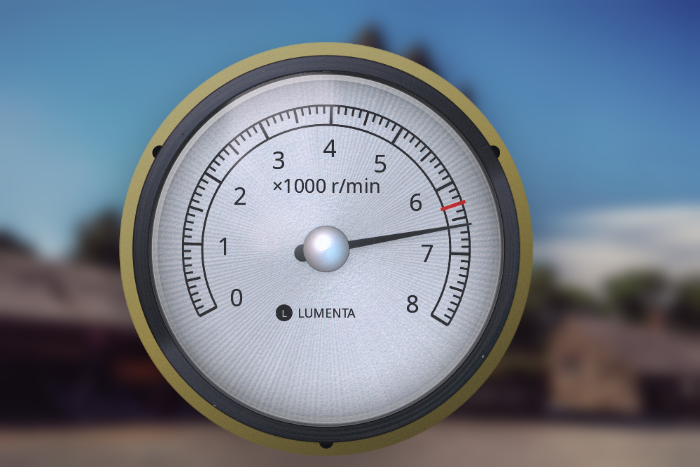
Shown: 6600; rpm
